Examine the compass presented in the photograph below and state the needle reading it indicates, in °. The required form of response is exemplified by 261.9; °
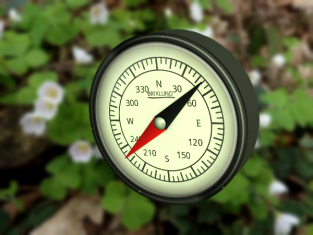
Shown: 230; °
